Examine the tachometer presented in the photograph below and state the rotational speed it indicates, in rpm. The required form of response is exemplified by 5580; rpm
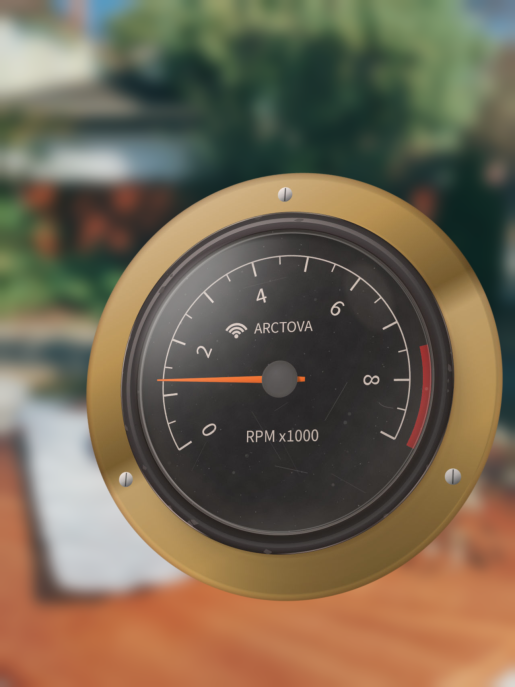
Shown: 1250; rpm
